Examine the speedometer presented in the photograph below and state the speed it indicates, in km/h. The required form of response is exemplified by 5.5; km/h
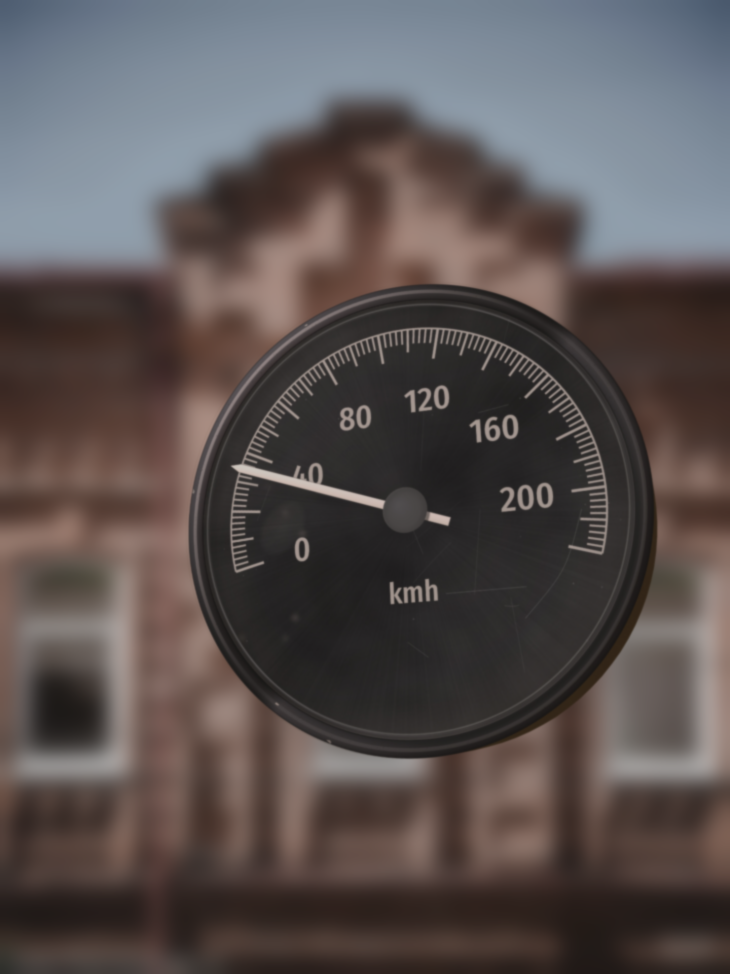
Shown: 34; km/h
